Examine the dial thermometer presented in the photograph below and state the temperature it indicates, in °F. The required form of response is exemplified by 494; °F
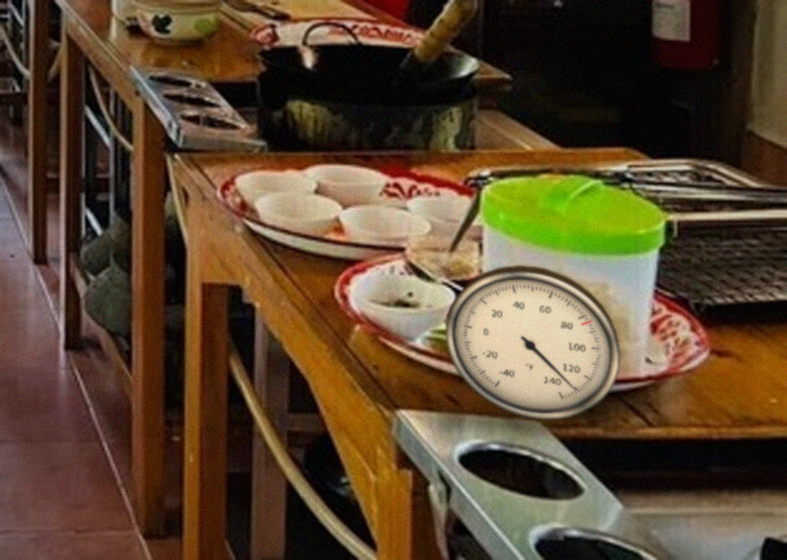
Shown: 130; °F
